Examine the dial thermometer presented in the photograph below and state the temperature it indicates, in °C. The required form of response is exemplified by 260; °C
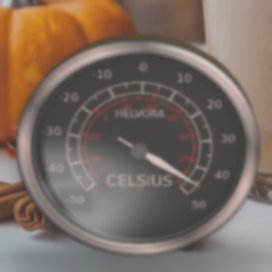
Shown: 45; °C
